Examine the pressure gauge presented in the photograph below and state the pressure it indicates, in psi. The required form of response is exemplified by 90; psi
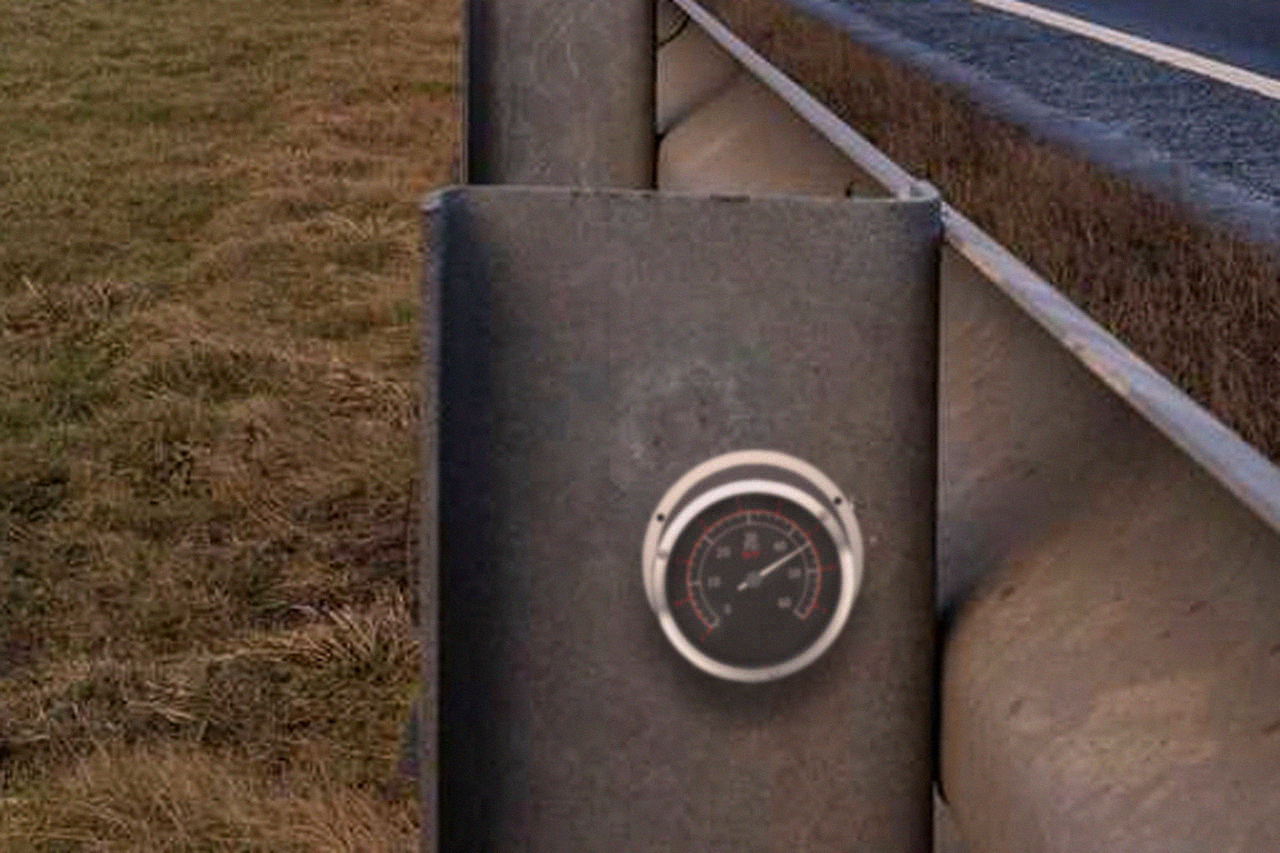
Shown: 44; psi
